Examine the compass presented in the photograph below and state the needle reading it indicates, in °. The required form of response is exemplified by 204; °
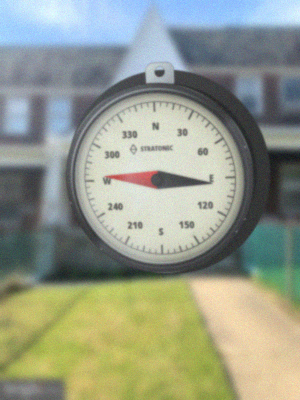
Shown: 275; °
